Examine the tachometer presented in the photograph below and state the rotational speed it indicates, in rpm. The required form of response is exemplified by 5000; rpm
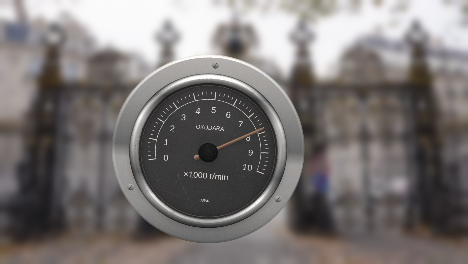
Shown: 7800; rpm
